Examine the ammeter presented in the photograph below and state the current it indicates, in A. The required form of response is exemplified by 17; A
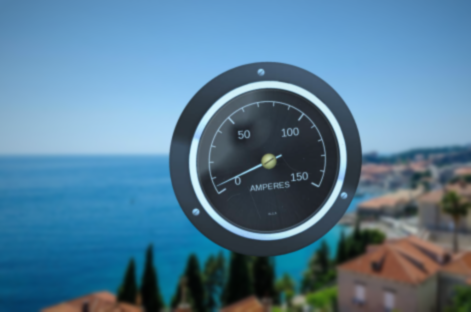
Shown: 5; A
